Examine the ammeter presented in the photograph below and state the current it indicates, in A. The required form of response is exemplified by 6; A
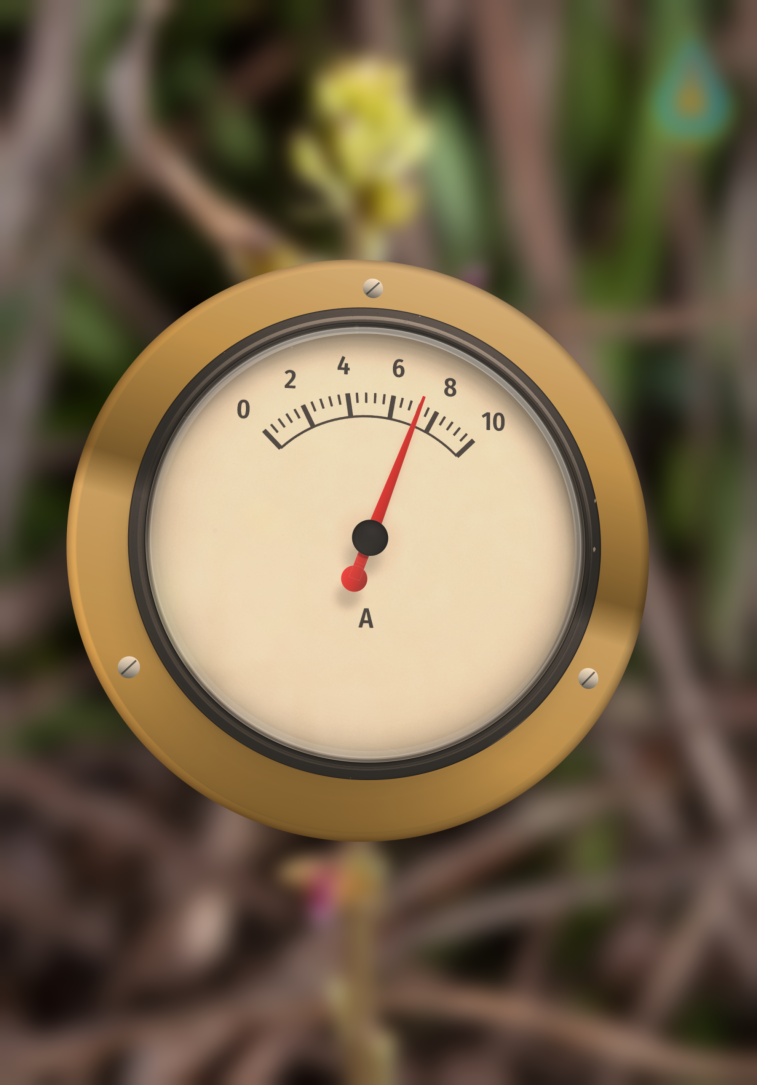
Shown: 7.2; A
